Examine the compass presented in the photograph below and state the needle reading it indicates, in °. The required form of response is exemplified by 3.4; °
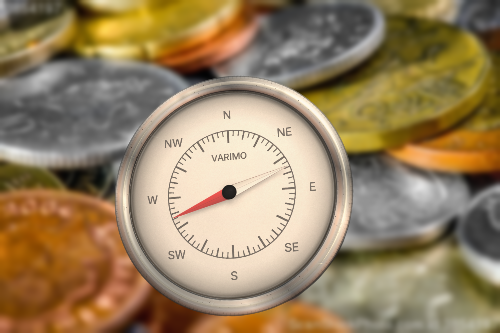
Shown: 250; °
